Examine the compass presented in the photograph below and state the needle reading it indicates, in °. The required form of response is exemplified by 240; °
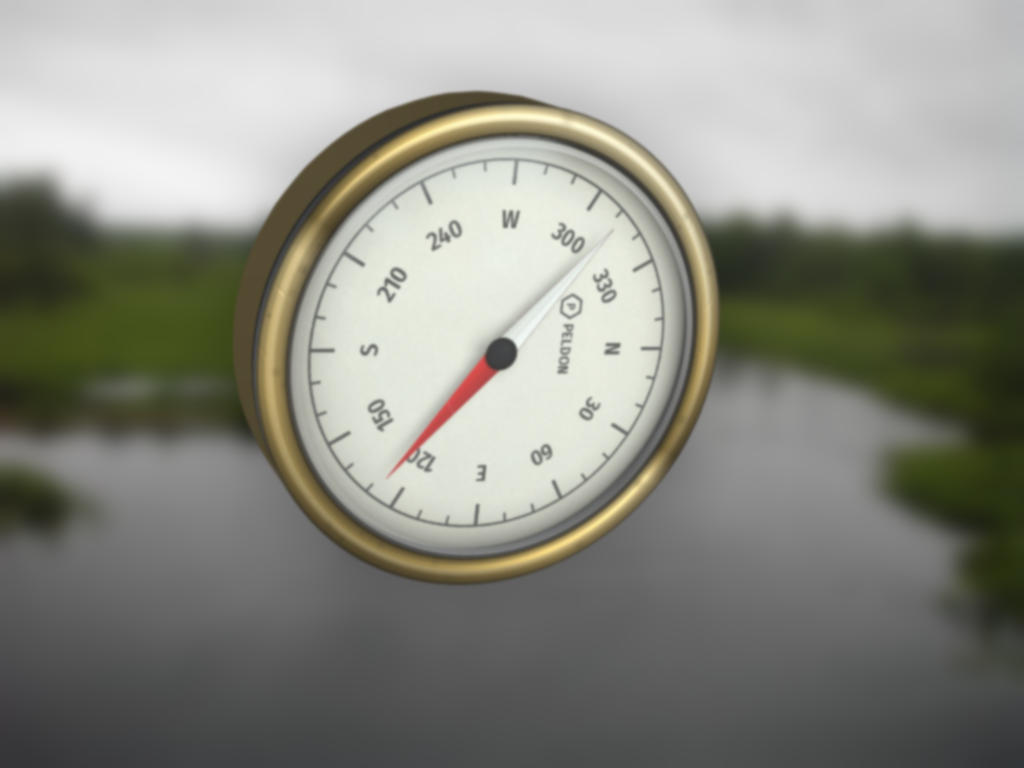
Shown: 130; °
